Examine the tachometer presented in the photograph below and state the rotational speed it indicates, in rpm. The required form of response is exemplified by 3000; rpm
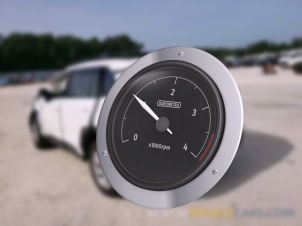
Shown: 1000; rpm
